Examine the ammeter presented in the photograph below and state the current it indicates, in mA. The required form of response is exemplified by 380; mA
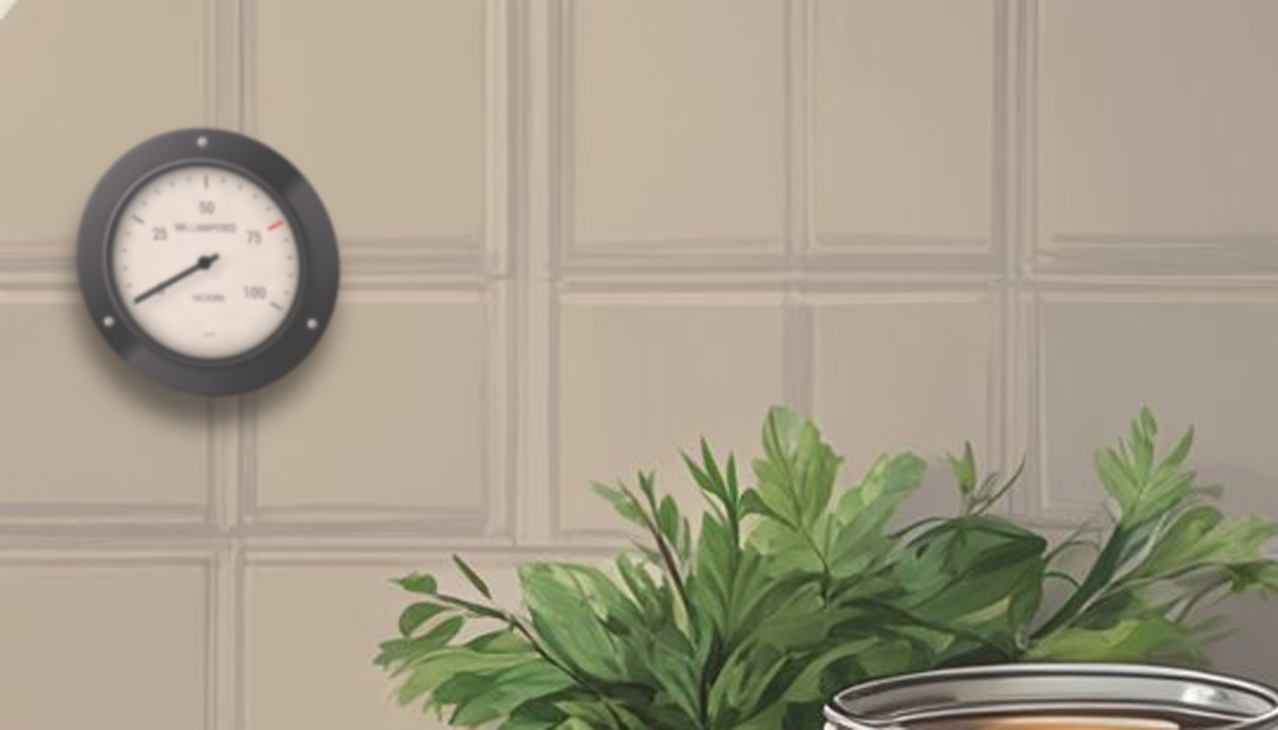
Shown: 0; mA
